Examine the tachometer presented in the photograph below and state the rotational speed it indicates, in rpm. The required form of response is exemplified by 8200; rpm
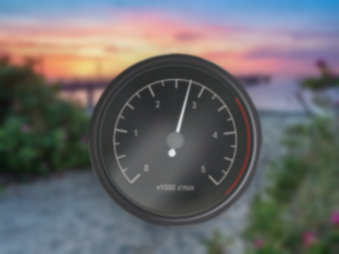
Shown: 2750; rpm
